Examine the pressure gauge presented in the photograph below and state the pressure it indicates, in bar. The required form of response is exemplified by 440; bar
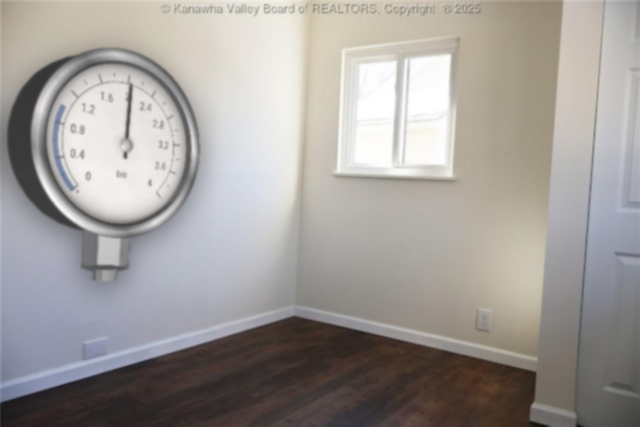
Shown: 2; bar
